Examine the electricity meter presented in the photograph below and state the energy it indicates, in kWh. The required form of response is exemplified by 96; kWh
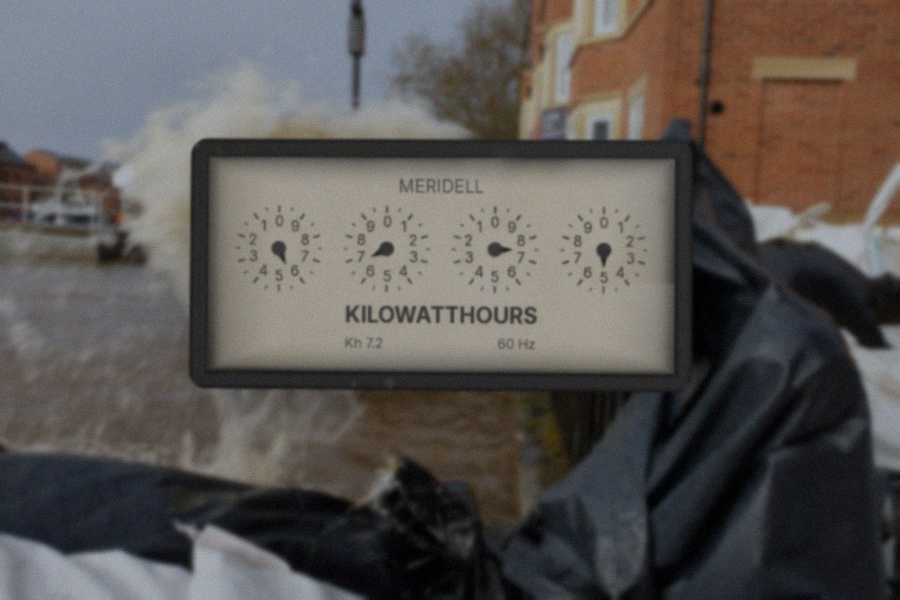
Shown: 5675; kWh
